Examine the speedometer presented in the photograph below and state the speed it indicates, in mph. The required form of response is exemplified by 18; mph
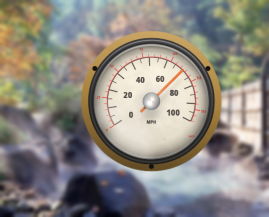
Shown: 70; mph
